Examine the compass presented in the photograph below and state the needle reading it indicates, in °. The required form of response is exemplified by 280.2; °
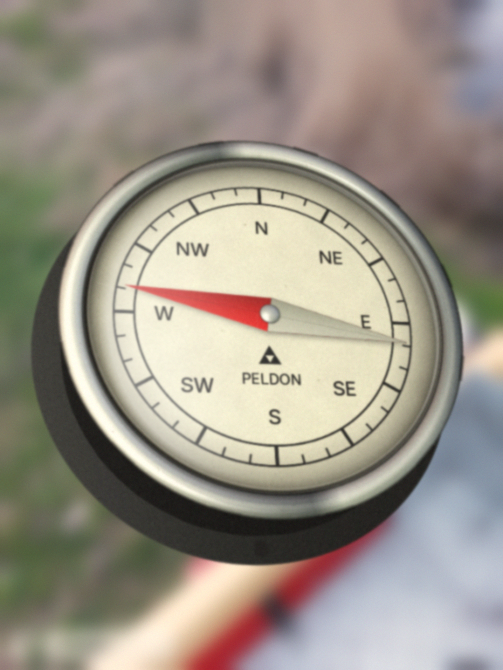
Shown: 280; °
